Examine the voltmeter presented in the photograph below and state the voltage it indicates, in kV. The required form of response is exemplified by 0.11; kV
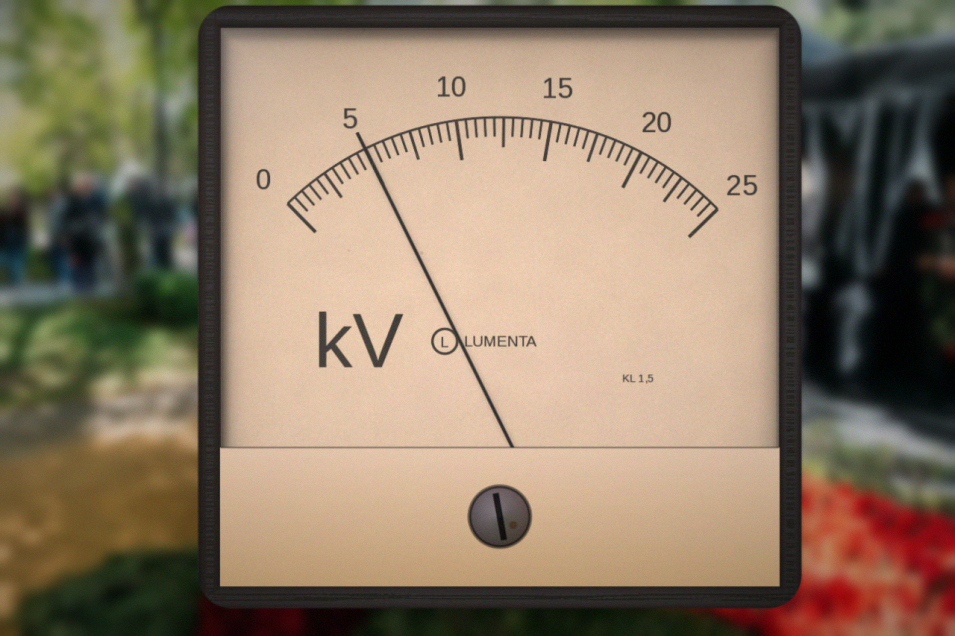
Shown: 5; kV
